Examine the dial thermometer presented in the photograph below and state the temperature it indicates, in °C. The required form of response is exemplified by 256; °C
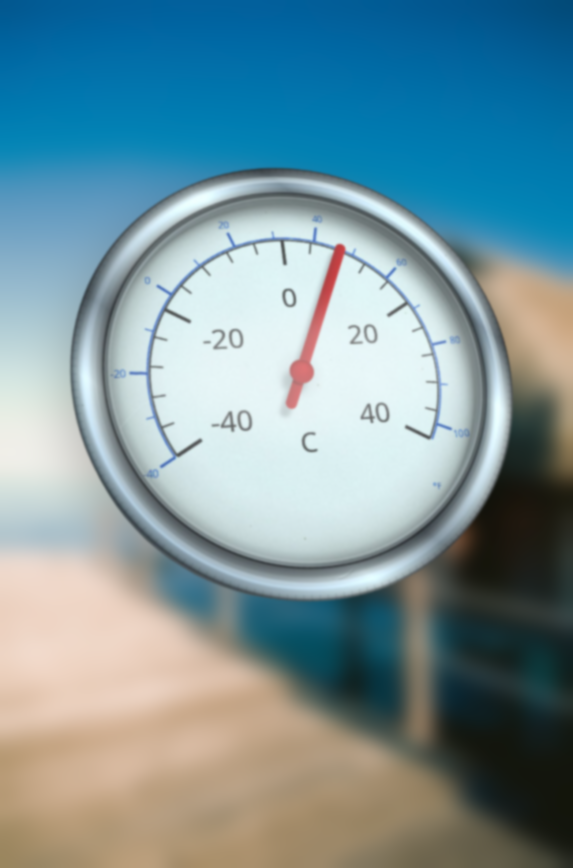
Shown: 8; °C
